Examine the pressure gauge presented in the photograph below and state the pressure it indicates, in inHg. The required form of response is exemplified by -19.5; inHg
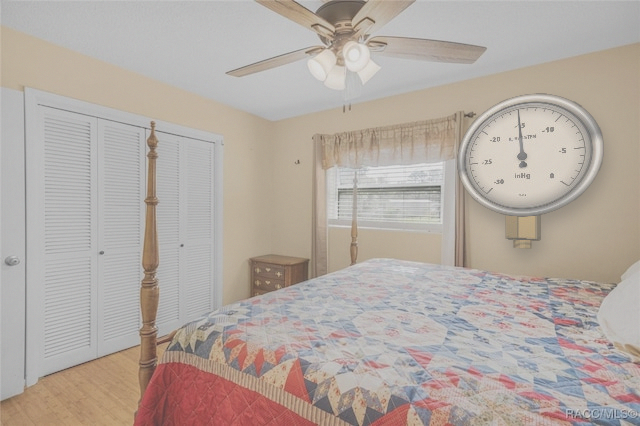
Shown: -15; inHg
